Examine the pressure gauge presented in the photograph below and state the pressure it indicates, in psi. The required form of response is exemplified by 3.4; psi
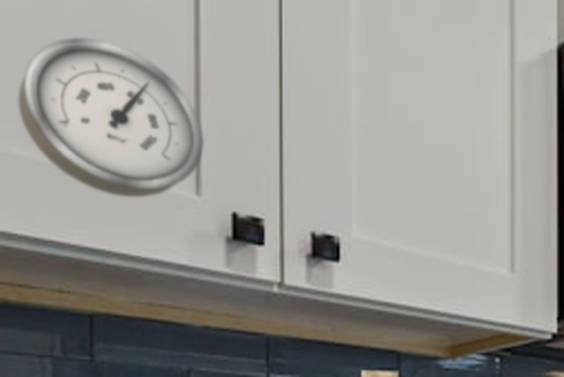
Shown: 600; psi
